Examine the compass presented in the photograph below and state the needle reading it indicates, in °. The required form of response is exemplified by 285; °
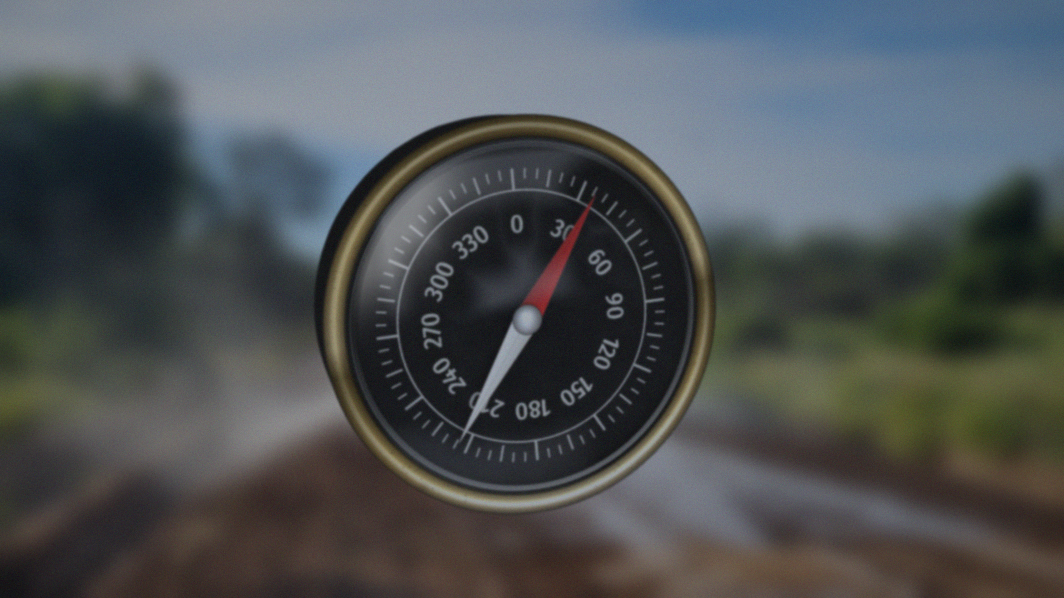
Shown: 35; °
